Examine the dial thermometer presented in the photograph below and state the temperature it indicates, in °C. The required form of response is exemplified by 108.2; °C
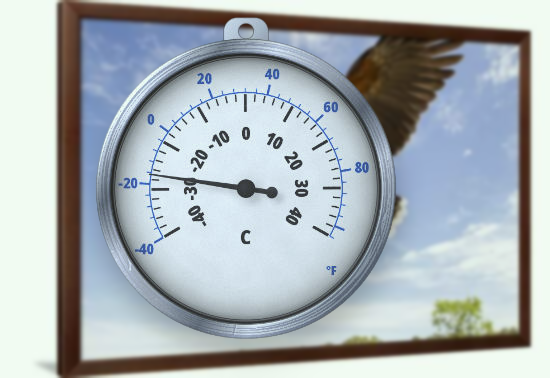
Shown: -27; °C
